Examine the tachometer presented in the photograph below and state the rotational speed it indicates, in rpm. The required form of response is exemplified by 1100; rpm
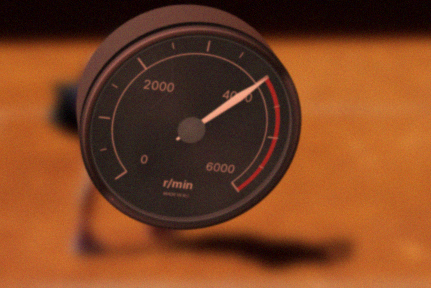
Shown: 4000; rpm
